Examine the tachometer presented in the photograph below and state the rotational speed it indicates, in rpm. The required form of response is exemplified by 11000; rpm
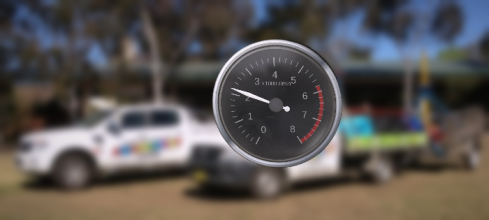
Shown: 2200; rpm
